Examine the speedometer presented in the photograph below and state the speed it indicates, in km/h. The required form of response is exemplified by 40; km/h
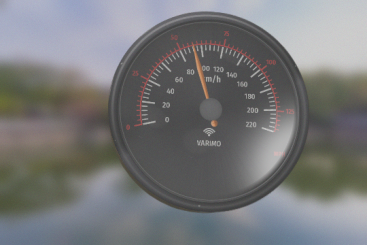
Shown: 92; km/h
